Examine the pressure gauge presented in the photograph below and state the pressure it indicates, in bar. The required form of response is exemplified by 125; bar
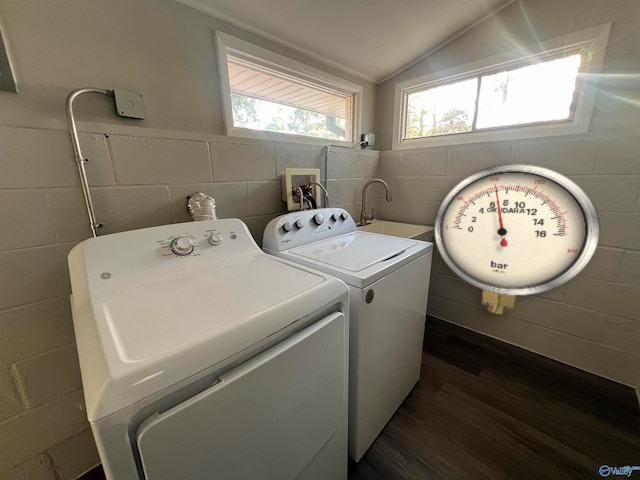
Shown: 7; bar
